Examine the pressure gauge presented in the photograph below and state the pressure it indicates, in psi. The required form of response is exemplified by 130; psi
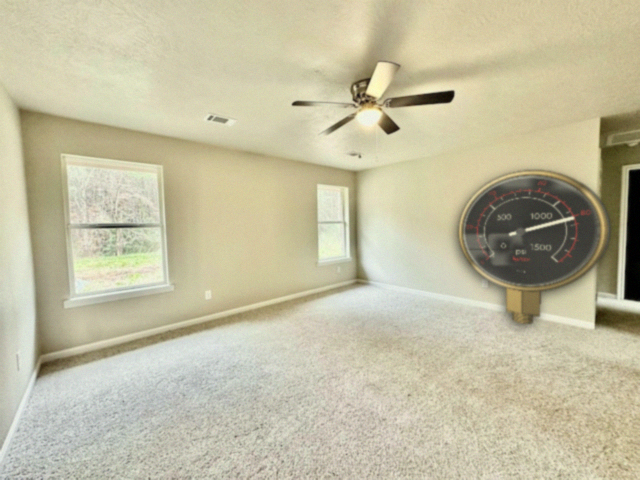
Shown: 1150; psi
